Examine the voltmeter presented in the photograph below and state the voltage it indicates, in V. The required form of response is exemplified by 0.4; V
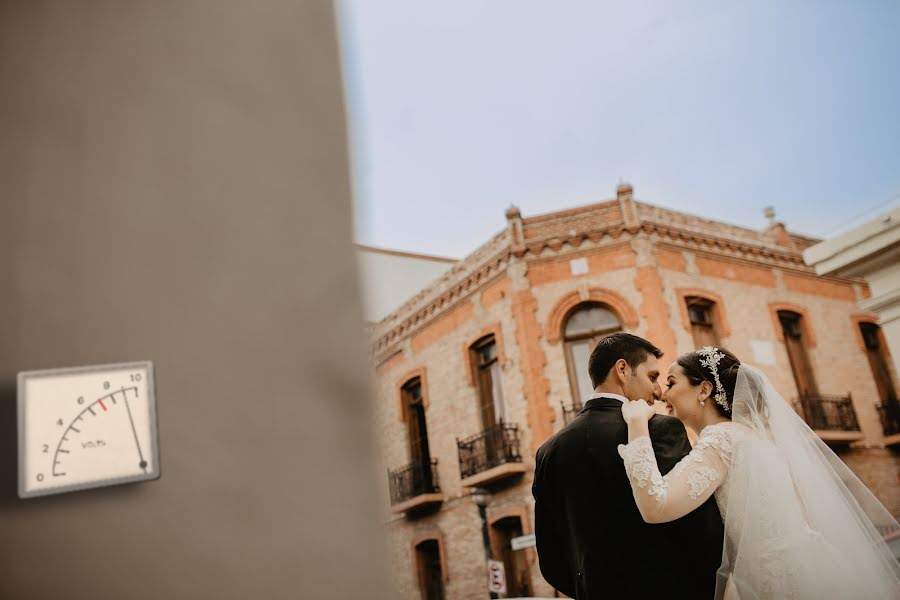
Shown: 9; V
